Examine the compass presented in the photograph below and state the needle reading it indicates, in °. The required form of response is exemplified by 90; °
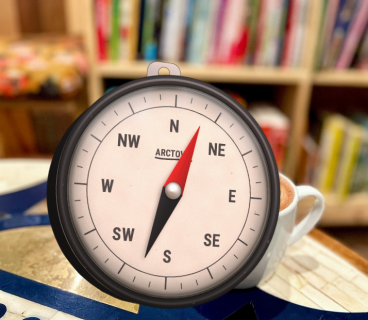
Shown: 20; °
